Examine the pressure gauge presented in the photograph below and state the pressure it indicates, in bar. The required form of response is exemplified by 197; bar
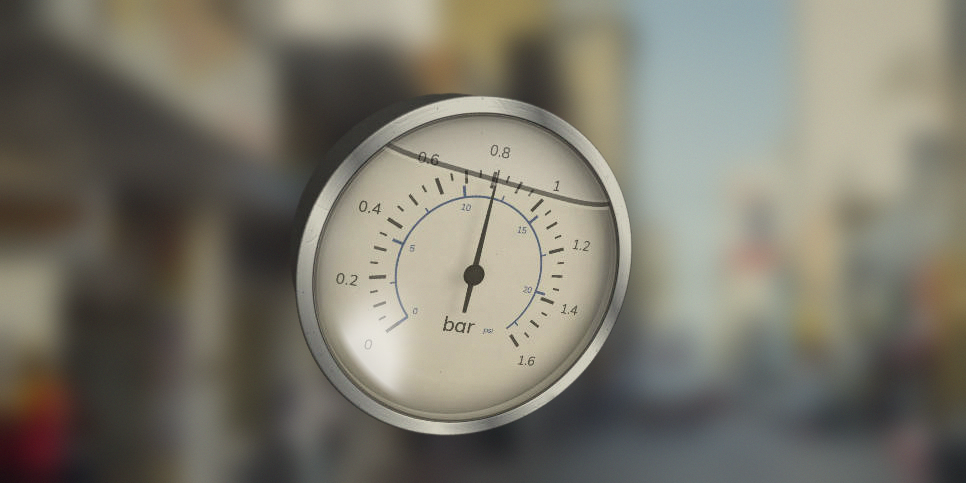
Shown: 0.8; bar
